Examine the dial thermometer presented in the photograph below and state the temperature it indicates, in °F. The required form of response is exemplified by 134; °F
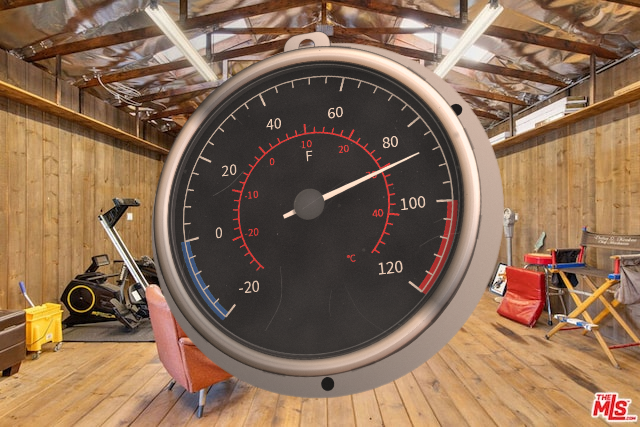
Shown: 88; °F
